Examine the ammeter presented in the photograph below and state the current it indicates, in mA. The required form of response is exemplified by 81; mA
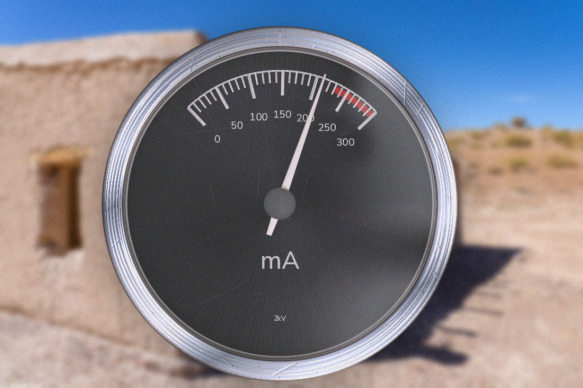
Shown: 210; mA
